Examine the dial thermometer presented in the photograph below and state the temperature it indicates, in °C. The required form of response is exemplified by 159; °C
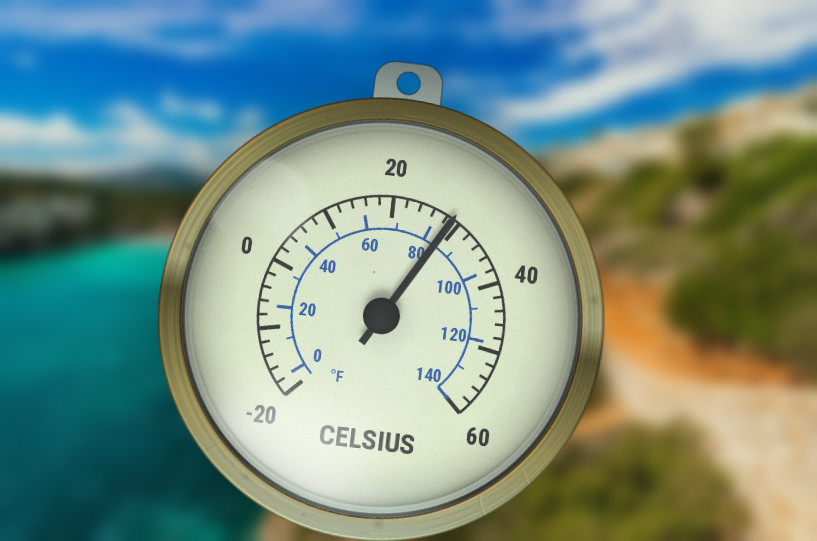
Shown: 29; °C
